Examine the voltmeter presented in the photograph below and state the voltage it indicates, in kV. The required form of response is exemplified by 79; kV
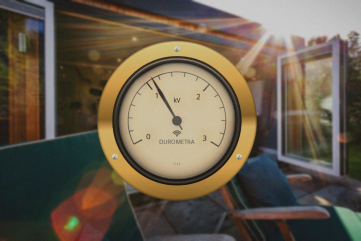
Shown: 1.1; kV
